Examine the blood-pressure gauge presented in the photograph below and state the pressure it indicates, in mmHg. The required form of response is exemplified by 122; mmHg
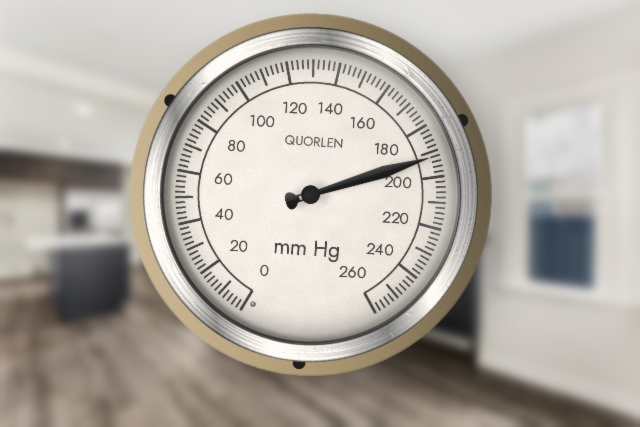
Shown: 192; mmHg
